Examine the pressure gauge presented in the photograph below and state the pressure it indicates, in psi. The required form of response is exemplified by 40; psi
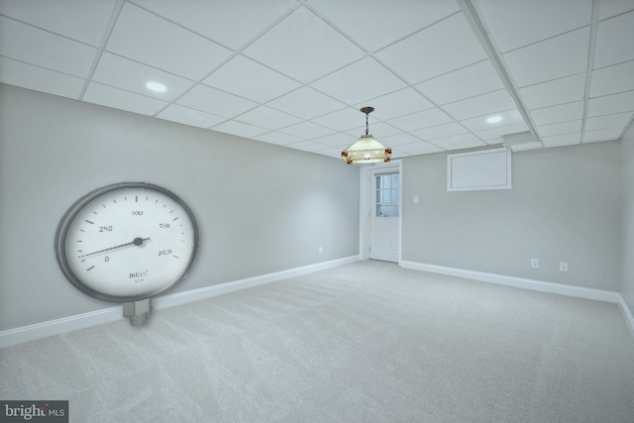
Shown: 75; psi
